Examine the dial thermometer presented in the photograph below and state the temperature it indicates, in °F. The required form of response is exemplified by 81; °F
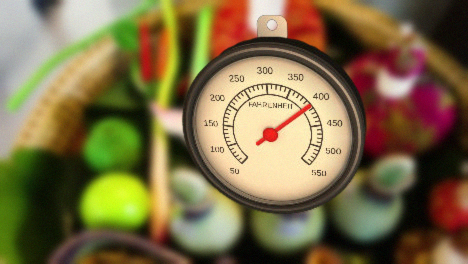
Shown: 400; °F
